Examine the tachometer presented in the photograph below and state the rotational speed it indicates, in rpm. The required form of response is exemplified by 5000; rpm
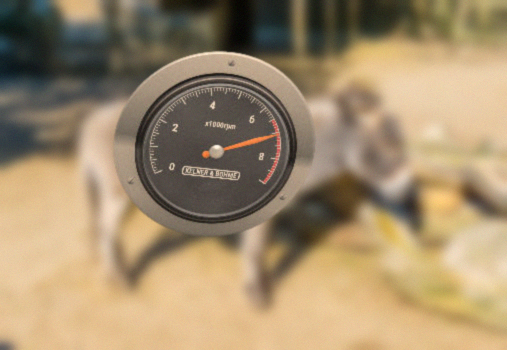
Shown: 7000; rpm
